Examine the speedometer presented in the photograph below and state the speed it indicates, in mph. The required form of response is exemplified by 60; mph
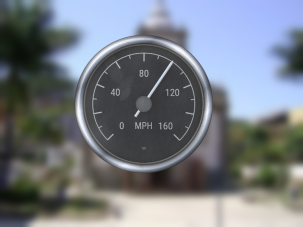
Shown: 100; mph
